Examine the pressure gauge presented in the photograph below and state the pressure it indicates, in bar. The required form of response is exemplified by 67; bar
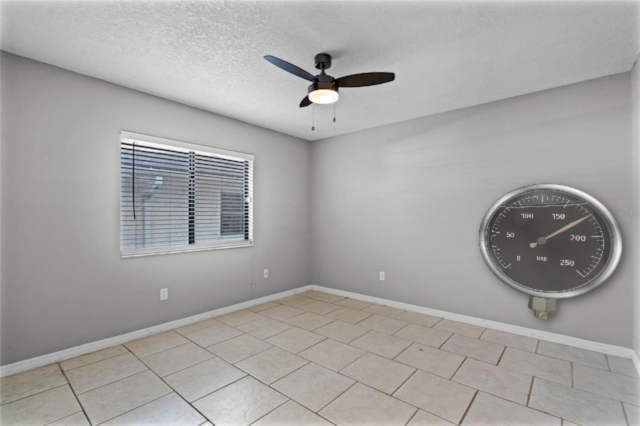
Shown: 175; bar
